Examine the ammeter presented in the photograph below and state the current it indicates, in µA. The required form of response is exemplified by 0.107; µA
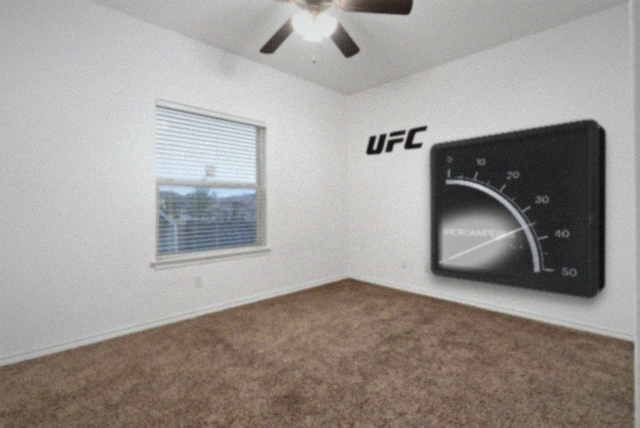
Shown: 35; µA
